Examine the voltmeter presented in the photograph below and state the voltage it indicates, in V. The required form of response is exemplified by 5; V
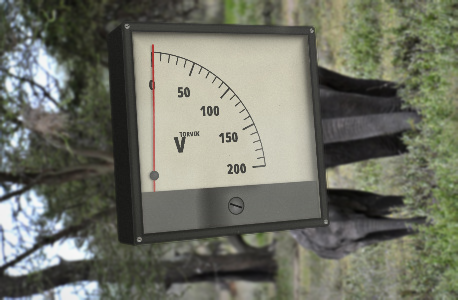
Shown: 0; V
